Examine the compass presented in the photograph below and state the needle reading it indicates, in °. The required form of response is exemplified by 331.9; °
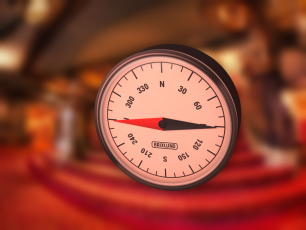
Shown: 270; °
